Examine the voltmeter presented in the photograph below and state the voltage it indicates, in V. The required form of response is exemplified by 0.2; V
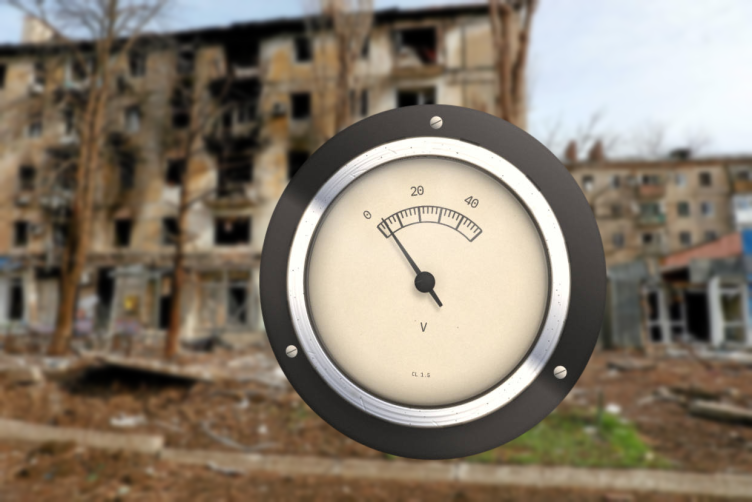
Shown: 4; V
